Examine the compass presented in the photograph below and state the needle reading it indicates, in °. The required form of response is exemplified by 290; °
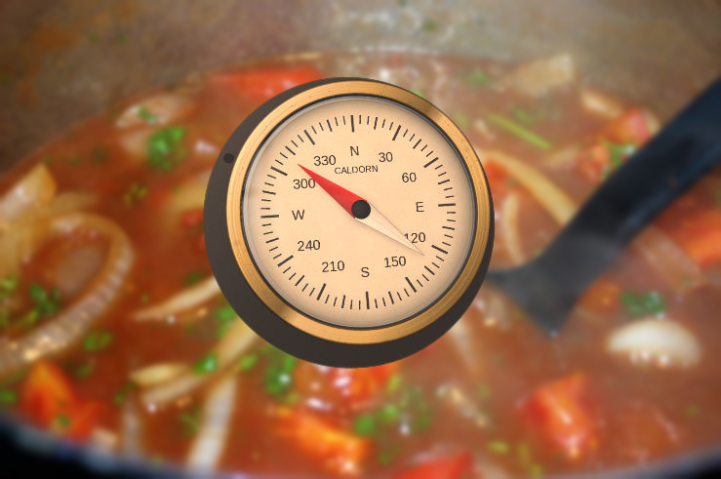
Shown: 310; °
